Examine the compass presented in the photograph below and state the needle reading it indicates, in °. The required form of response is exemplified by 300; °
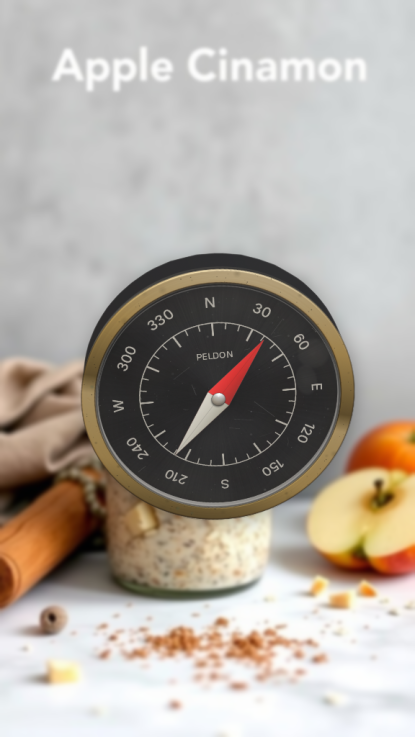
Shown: 40; °
